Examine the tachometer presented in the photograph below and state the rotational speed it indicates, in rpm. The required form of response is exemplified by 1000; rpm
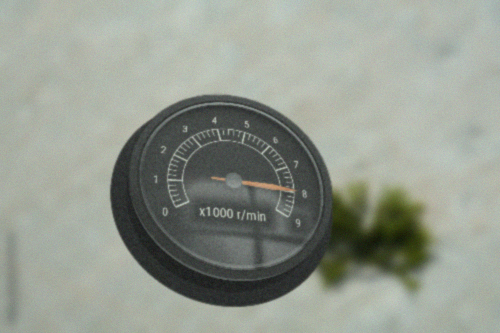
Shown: 8000; rpm
